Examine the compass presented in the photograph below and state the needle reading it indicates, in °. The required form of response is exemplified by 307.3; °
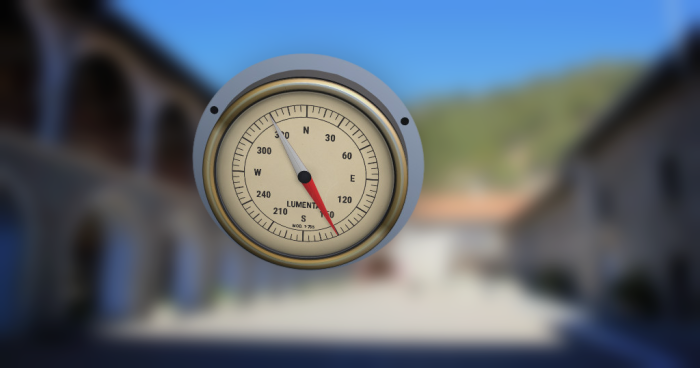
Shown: 150; °
